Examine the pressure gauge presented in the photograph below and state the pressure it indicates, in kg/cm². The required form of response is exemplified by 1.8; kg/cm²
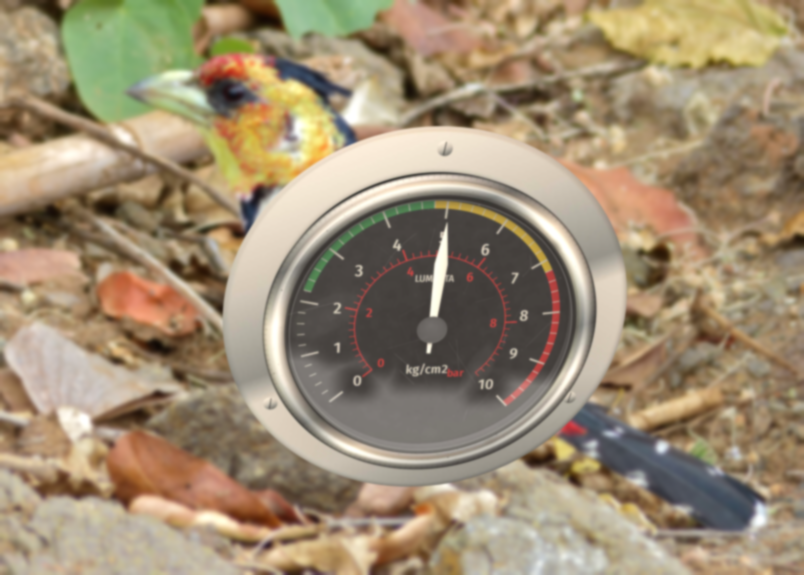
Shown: 5; kg/cm²
